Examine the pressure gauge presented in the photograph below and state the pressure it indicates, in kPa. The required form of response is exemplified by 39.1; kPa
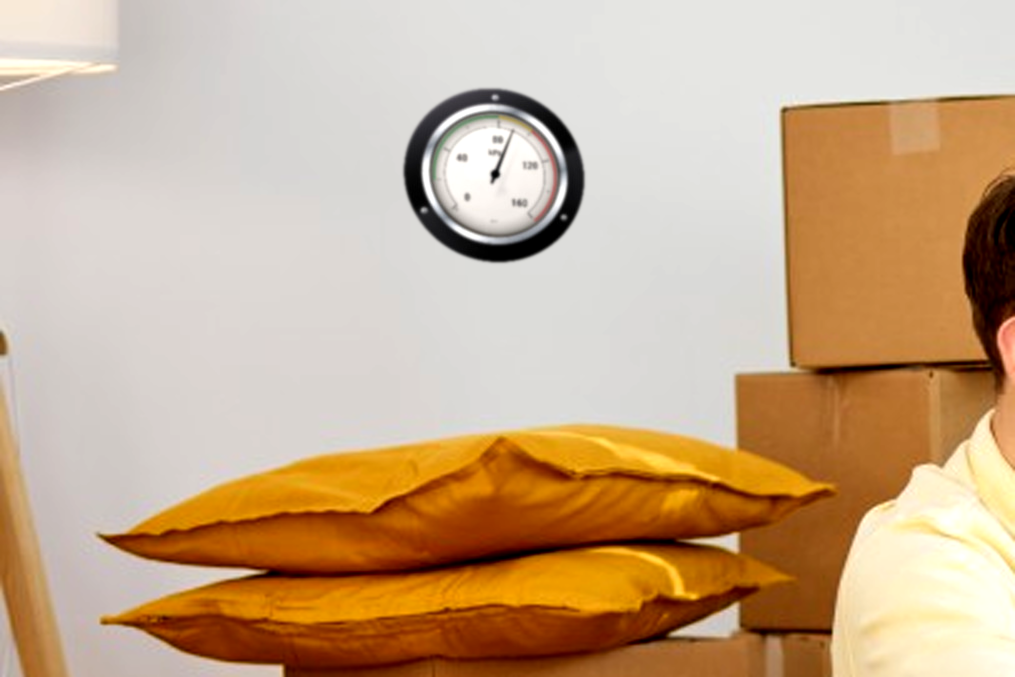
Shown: 90; kPa
